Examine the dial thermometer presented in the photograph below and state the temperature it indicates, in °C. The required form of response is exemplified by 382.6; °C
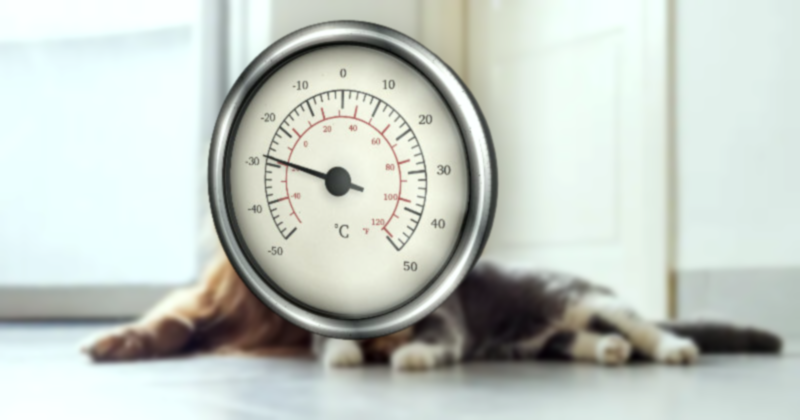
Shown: -28; °C
